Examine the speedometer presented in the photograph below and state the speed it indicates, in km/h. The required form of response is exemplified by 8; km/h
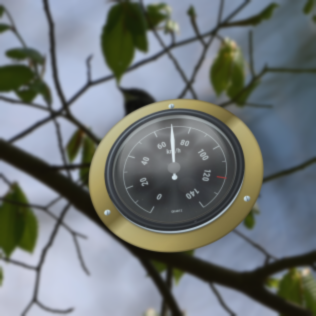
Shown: 70; km/h
